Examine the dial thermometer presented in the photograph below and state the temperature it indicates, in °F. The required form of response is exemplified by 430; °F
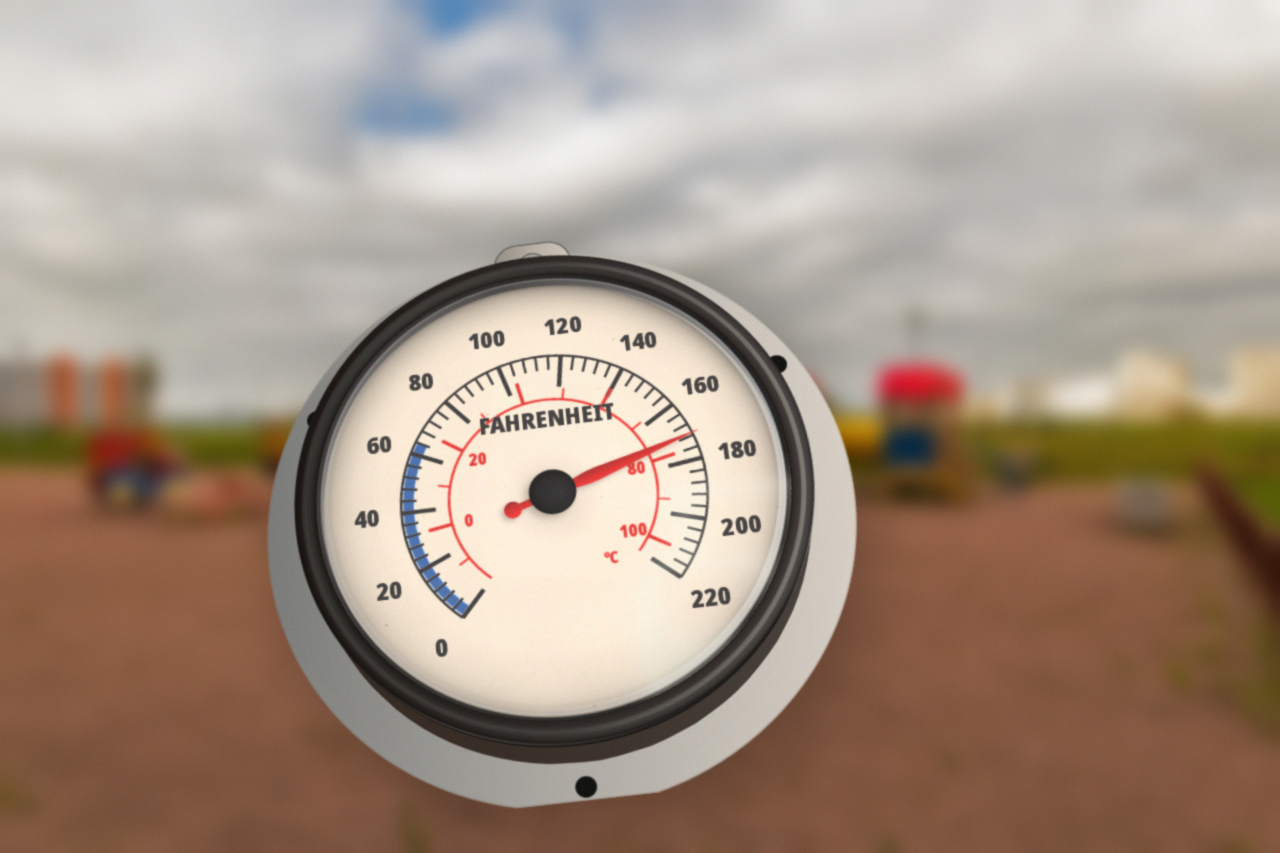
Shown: 172; °F
